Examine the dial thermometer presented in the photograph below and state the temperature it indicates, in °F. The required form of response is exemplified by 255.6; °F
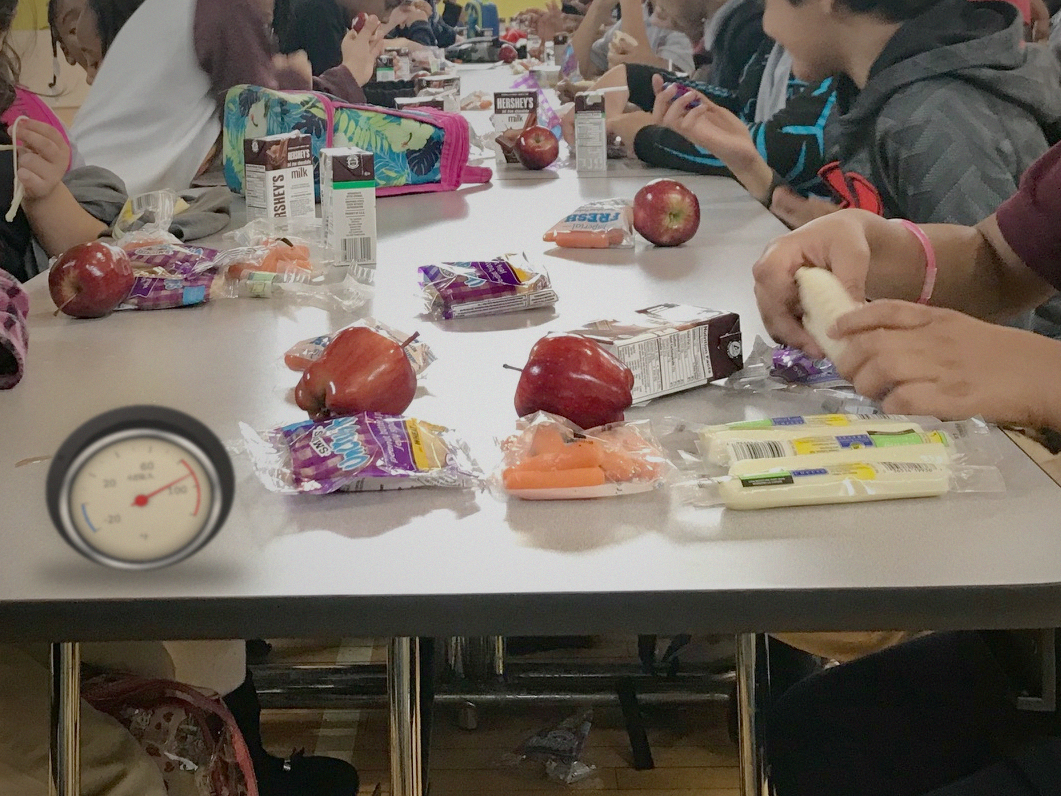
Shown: 90; °F
